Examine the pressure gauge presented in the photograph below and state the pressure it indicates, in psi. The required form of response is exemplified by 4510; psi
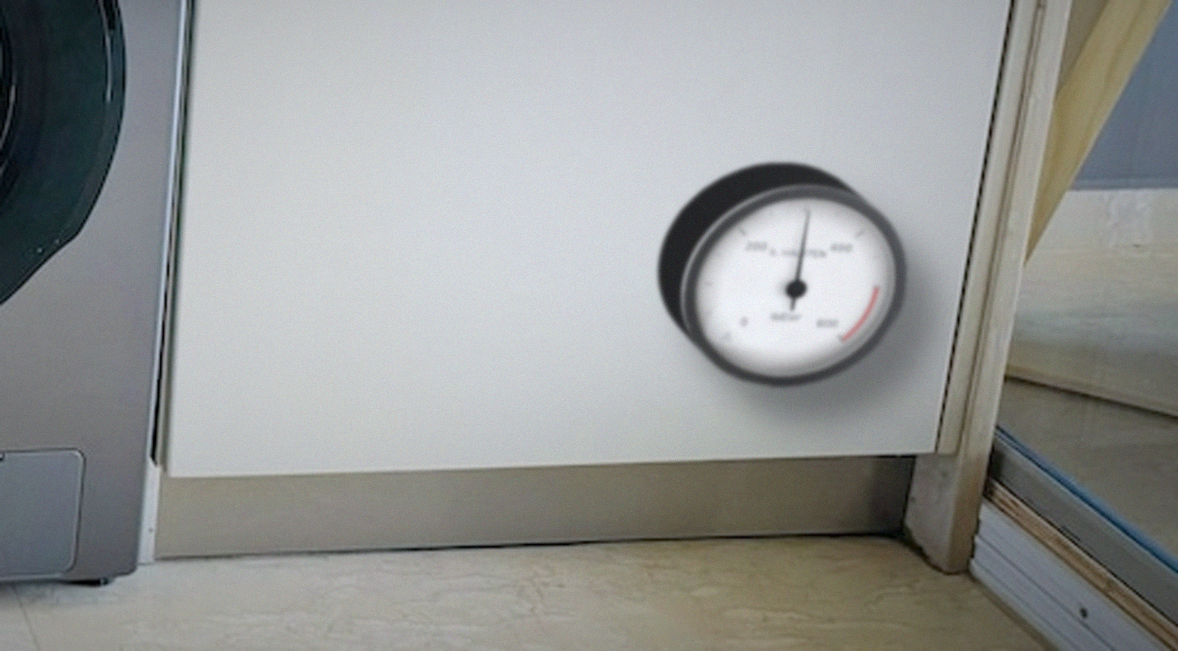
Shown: 300; psi
